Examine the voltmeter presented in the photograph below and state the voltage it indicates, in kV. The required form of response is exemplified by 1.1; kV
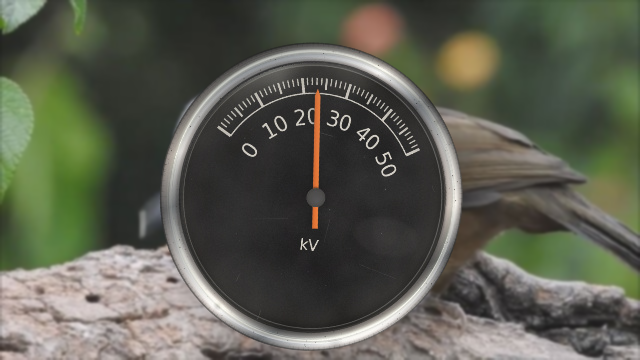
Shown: 23; kV
